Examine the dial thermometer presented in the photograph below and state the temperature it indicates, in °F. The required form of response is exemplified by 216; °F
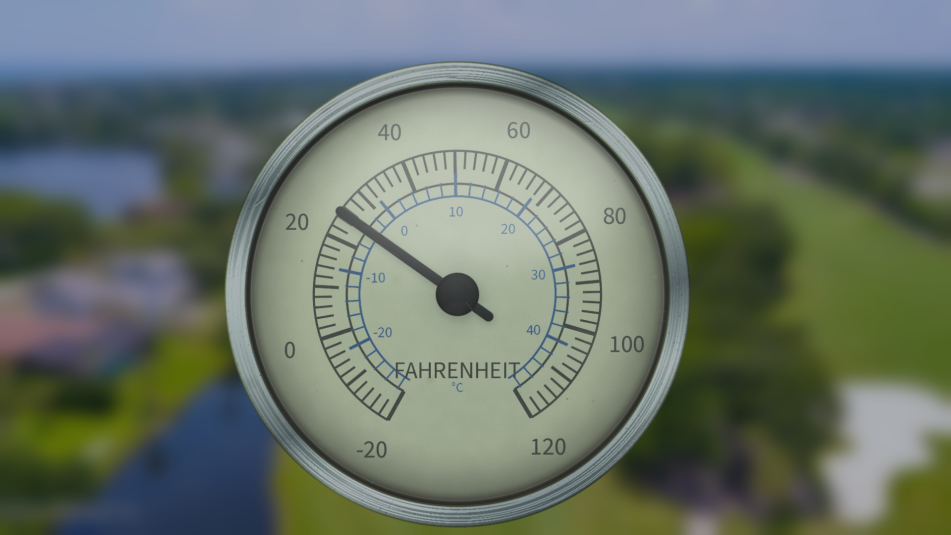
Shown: 25; °F
